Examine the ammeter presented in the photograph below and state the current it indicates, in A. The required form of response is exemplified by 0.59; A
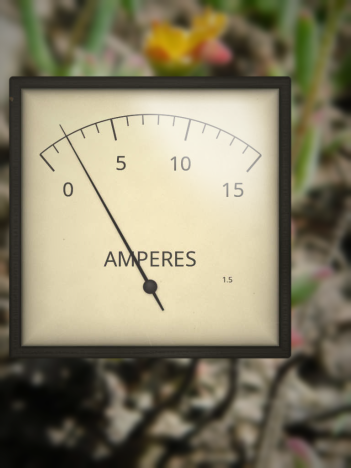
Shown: 2; A
